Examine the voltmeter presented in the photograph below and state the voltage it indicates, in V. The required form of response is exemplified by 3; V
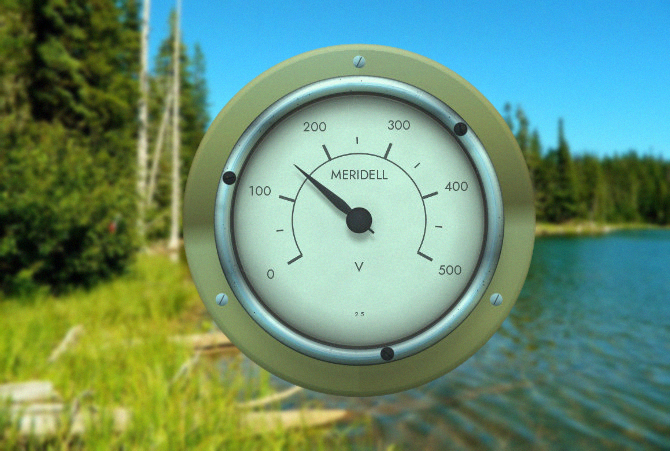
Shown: 150; V
